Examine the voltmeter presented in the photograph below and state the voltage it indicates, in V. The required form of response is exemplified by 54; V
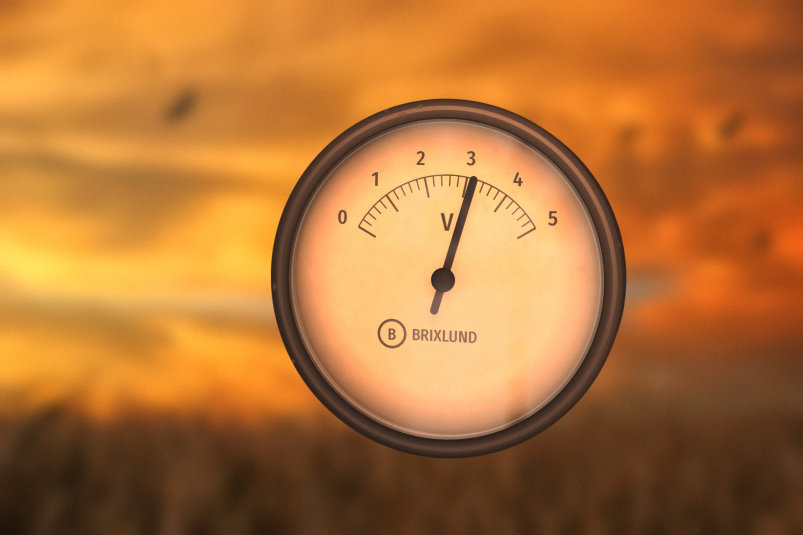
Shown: 3.2; V
